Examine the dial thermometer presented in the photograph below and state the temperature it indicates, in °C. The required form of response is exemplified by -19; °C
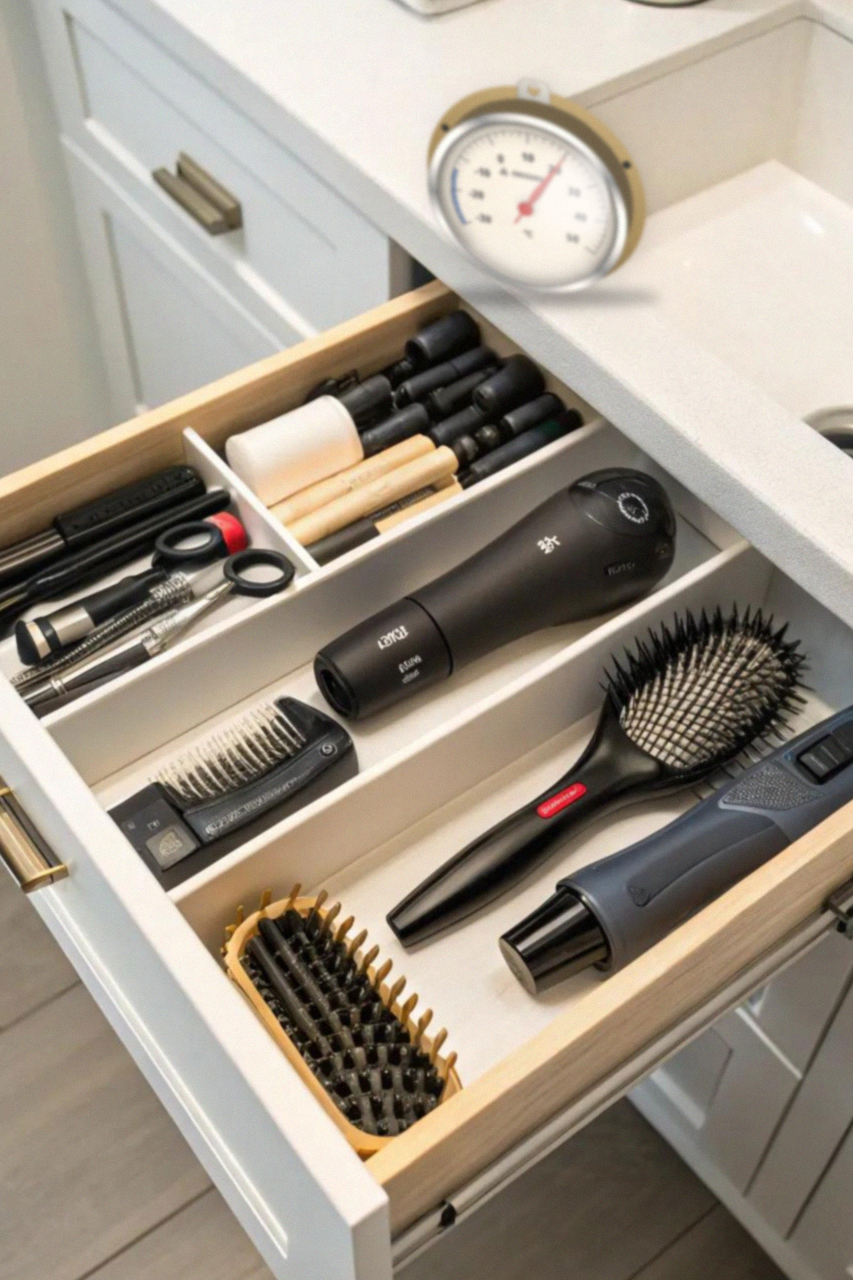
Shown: 20; °C
